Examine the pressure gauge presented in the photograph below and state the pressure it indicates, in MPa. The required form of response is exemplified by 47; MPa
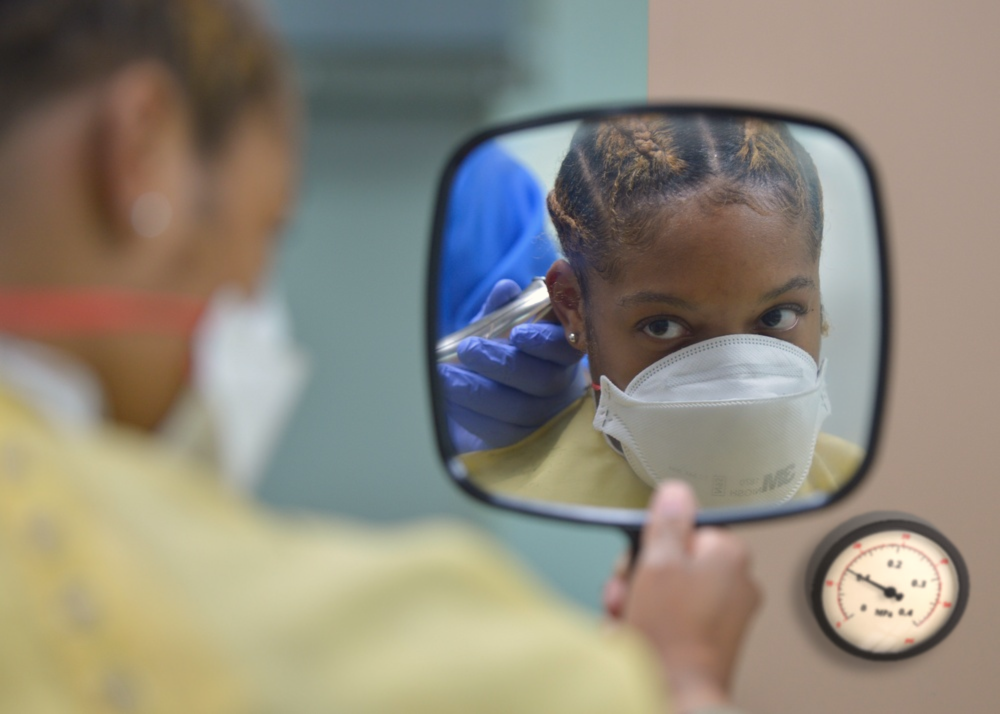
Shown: 0.1; MPa
